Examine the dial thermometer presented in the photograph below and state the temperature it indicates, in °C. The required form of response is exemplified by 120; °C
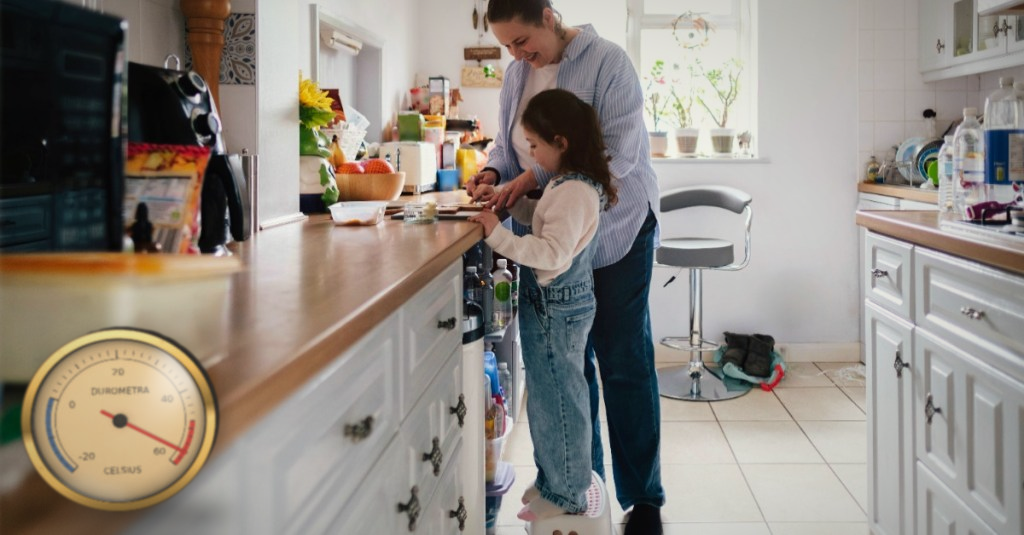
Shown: 56; °C
